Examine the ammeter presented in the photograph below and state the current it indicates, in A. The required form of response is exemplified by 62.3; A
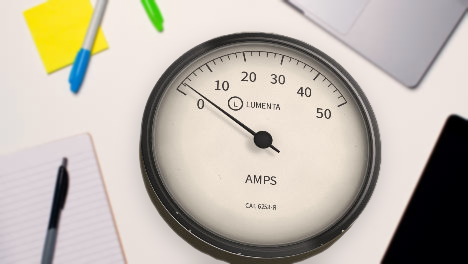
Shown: 2; A
